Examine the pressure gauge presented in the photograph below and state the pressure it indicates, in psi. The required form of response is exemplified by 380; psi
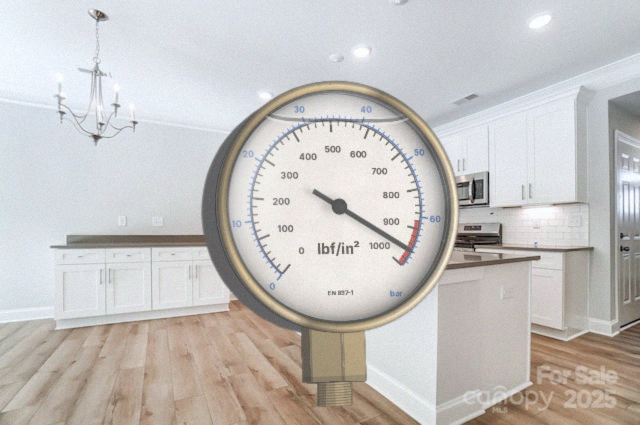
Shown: 960; psi
